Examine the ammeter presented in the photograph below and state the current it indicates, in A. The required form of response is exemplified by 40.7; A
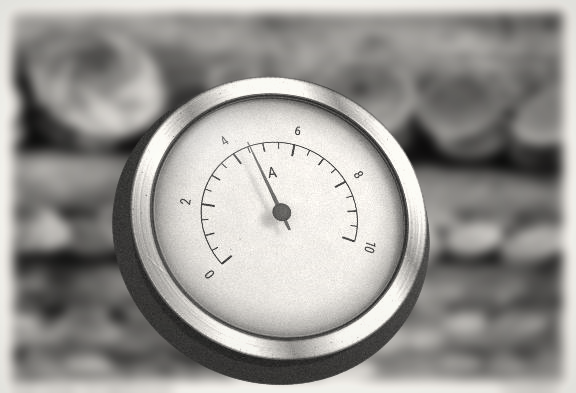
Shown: 4.5; A
